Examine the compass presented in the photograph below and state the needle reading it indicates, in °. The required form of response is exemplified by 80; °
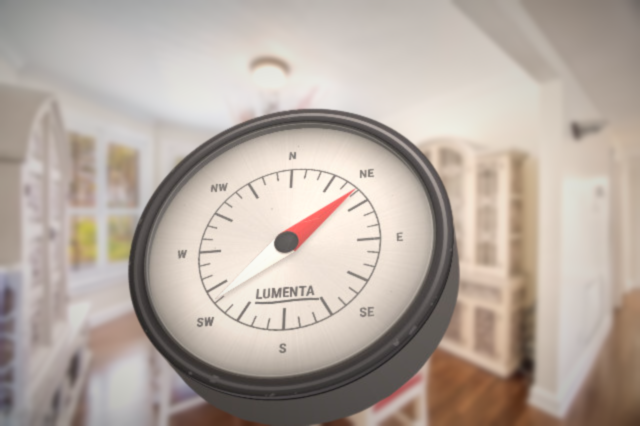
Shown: 50; °
